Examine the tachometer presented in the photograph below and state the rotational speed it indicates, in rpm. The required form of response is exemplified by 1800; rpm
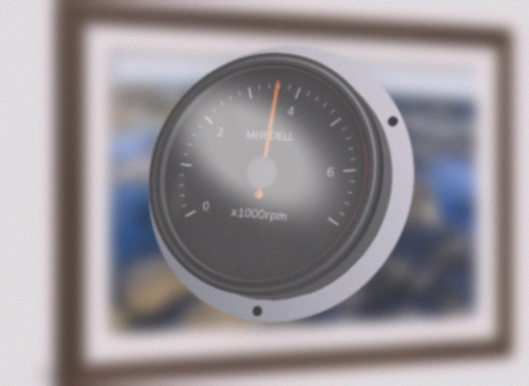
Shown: 3600; rpm
